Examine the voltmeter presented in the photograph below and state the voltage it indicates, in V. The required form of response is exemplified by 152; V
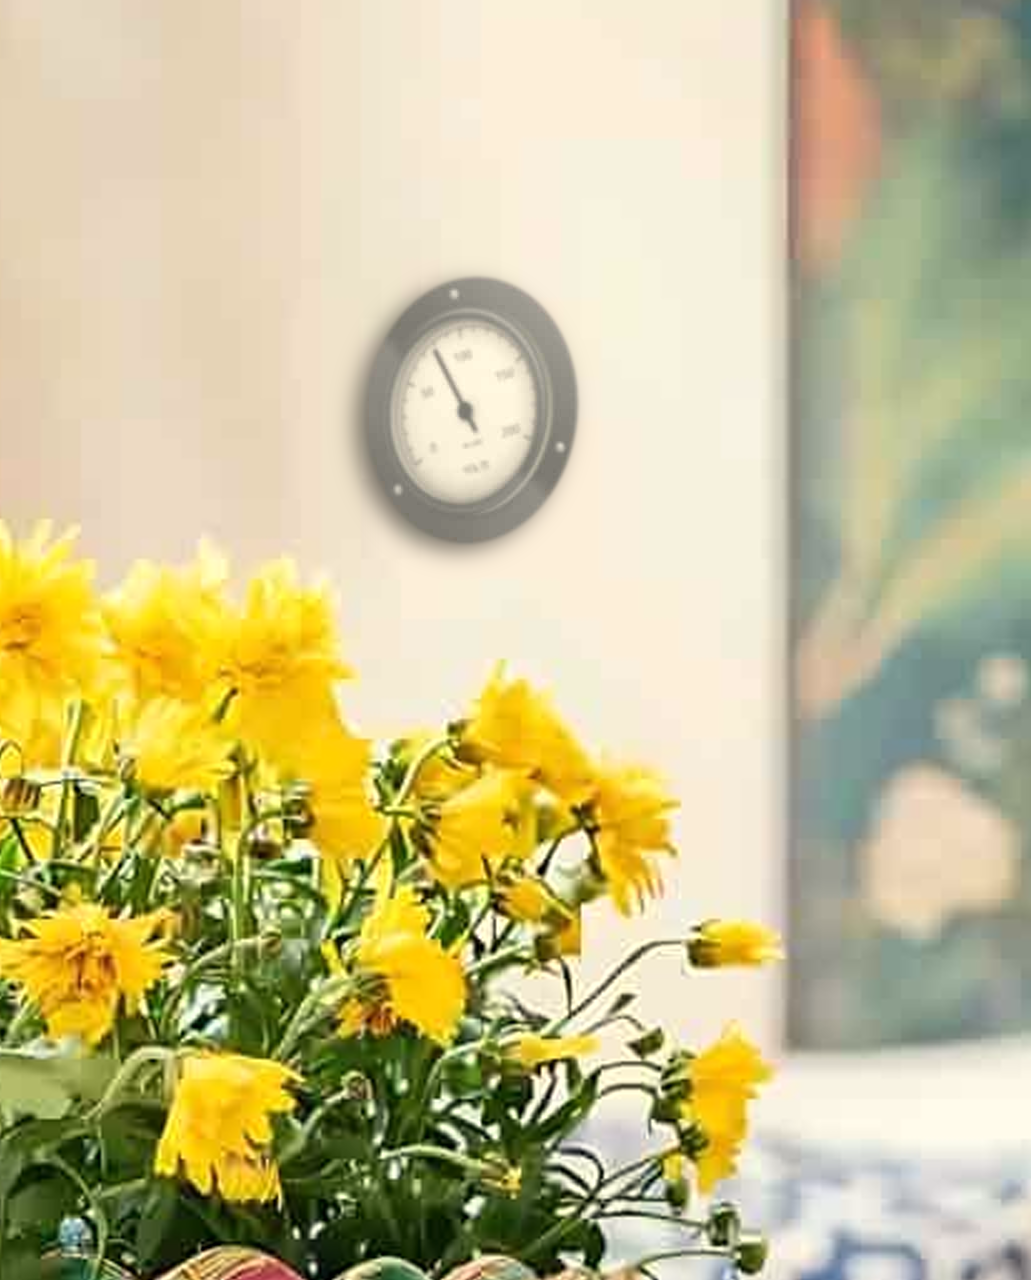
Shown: 80; V
